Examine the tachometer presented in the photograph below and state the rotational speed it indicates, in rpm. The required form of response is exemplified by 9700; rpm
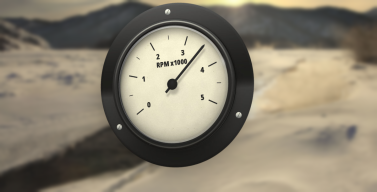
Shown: 3500; rpm
